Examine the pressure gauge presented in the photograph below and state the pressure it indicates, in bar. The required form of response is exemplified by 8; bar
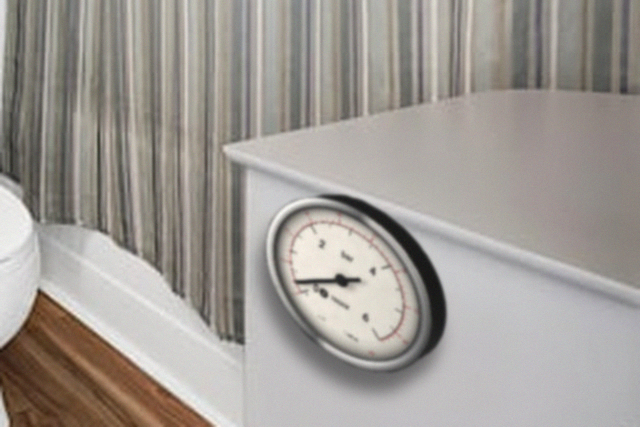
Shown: 0.25; bar
